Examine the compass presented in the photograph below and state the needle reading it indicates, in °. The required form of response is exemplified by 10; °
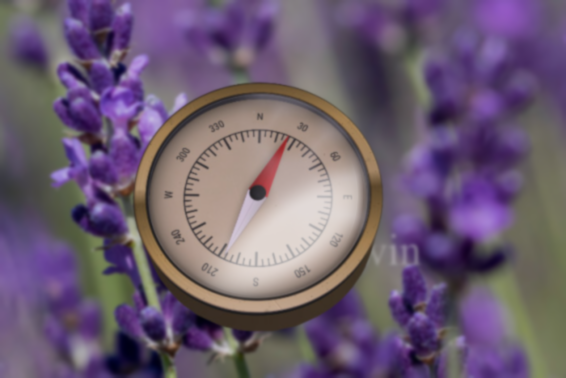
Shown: 25; °
